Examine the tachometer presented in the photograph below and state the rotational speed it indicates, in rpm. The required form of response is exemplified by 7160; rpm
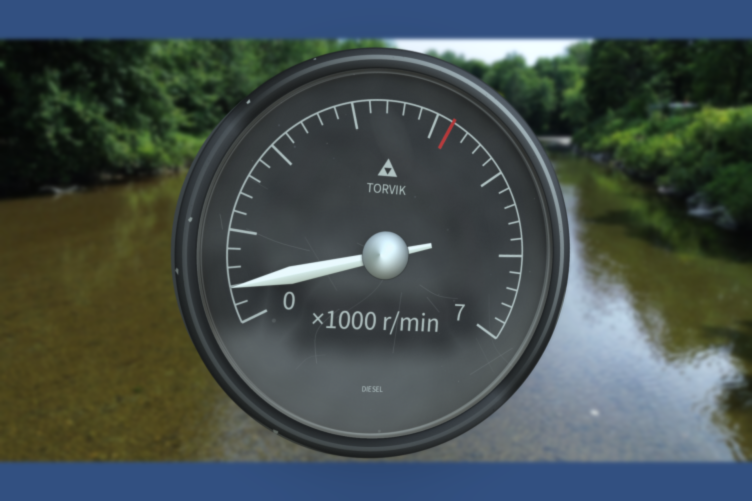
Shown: 400; rpm
